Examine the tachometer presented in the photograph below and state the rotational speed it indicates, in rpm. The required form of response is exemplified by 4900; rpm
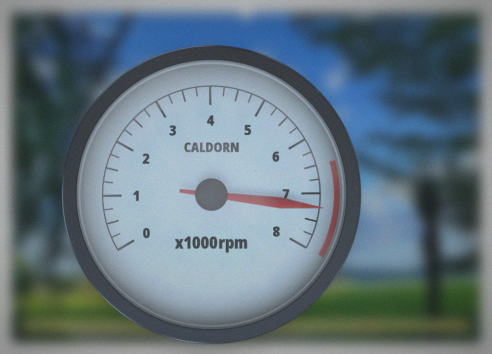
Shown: 7250; rpm
